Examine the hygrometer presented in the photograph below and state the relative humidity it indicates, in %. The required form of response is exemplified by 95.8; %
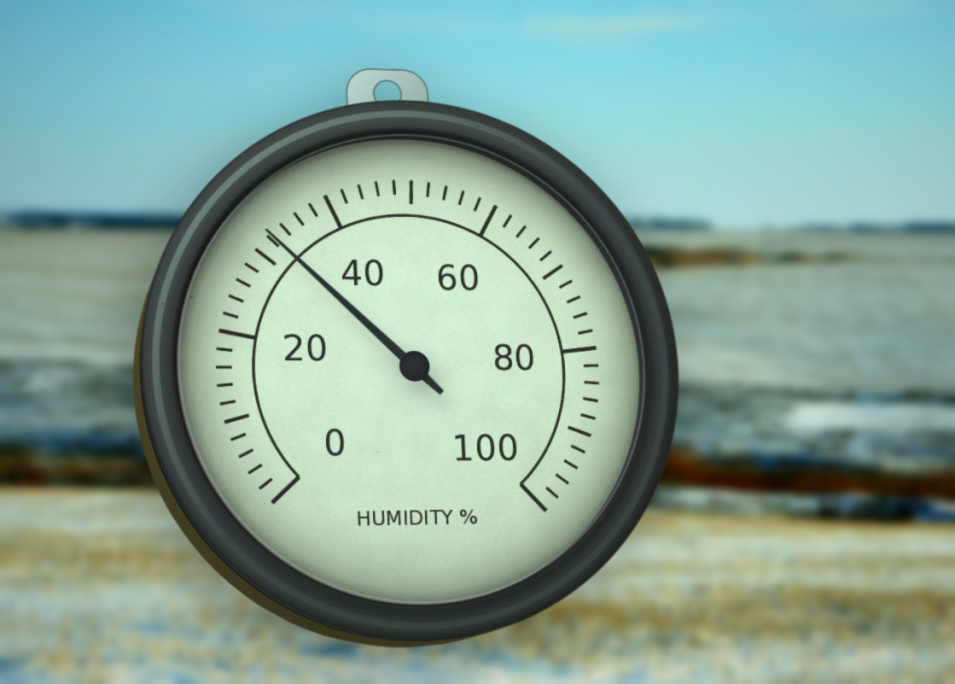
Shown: 32; %
